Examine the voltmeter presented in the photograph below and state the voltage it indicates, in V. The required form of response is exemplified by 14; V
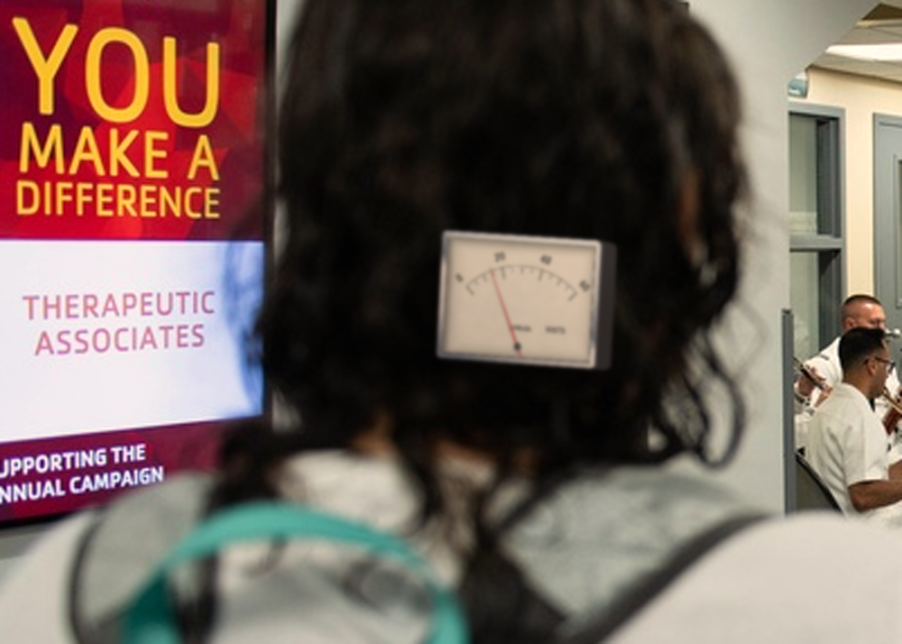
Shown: 15; V
